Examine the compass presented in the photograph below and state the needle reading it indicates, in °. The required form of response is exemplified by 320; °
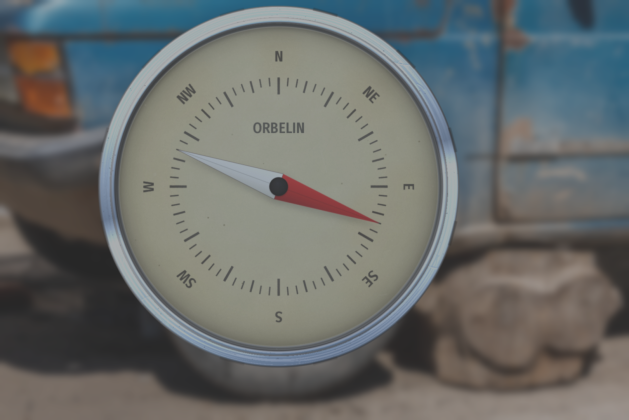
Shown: 110; °
